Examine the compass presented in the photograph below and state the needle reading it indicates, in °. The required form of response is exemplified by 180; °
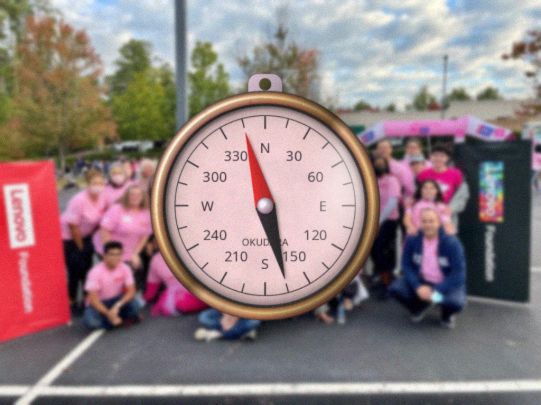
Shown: 345; °
